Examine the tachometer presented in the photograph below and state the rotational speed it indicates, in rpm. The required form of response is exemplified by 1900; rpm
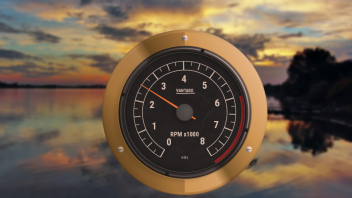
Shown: 2500; rpm
